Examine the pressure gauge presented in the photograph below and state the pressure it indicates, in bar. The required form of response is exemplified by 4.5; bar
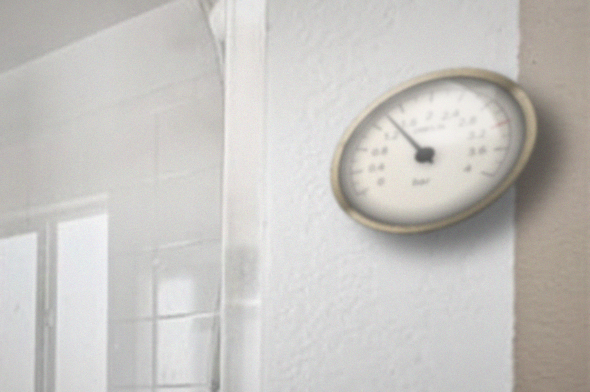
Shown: 1.4; bar
